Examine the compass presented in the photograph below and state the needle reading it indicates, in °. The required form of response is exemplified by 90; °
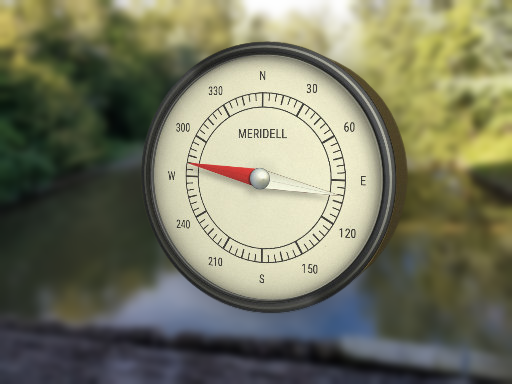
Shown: 280; °
